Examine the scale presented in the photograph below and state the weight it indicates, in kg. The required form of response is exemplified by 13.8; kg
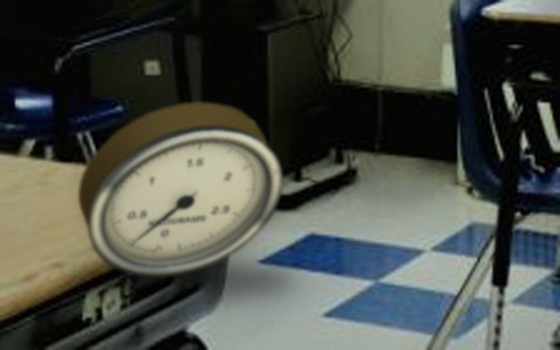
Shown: 0.25; kg
